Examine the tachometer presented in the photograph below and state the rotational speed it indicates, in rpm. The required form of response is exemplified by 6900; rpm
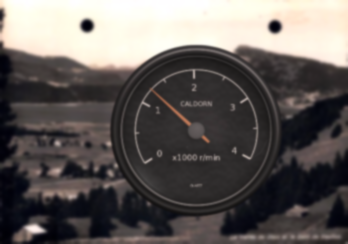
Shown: 1250; rpm
